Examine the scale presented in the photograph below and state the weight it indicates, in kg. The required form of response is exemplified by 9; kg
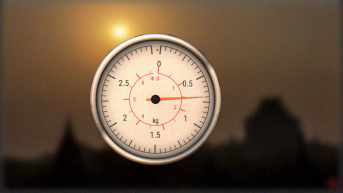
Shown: 0.7; kg
